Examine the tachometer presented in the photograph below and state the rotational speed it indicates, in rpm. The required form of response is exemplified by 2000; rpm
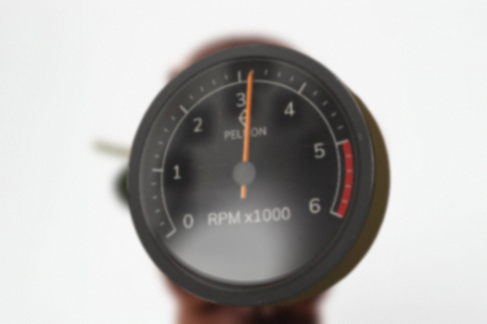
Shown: 3200; rpm
